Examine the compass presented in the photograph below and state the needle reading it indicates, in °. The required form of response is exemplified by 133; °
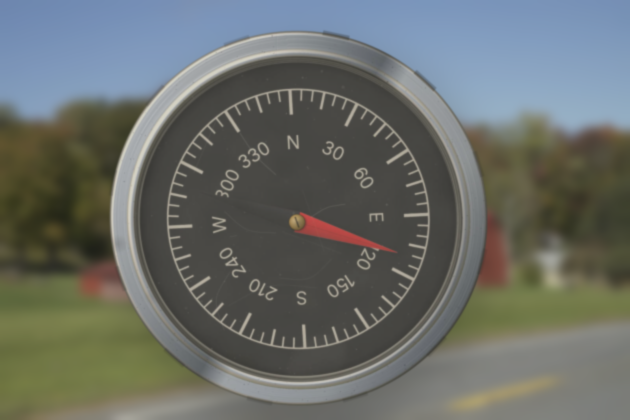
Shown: 110; °
